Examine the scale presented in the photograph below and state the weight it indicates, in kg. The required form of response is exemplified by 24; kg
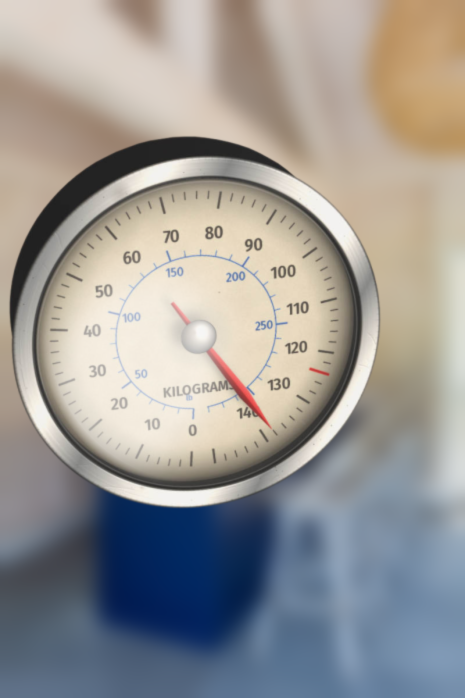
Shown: 138; kg
